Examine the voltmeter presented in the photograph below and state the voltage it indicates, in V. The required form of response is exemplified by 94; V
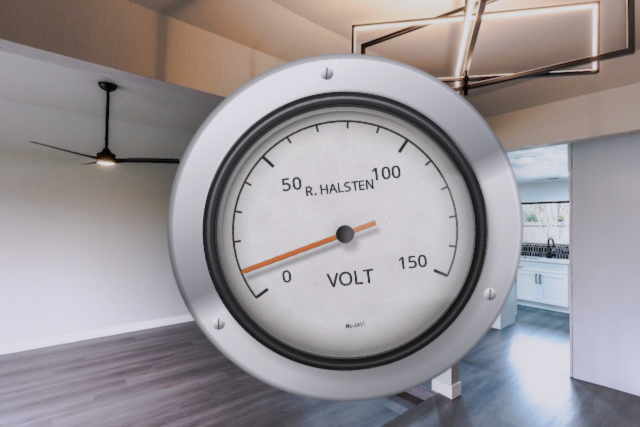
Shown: 10; V
